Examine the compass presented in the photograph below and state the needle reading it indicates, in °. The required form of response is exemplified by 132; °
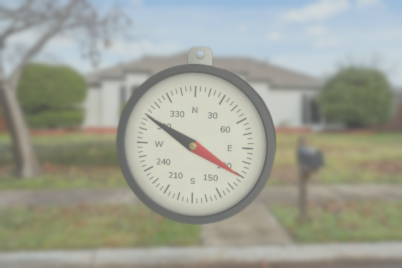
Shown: 120; °
